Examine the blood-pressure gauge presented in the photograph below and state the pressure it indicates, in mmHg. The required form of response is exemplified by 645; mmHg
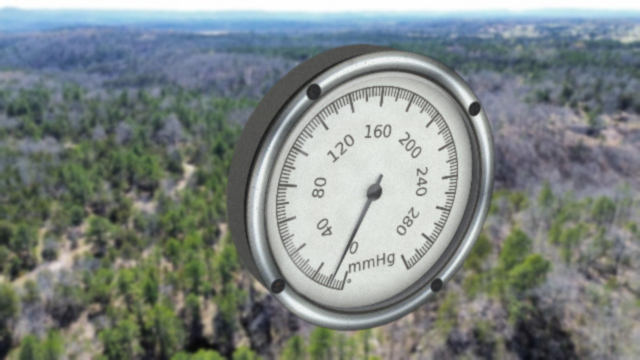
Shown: 10; mmHg
